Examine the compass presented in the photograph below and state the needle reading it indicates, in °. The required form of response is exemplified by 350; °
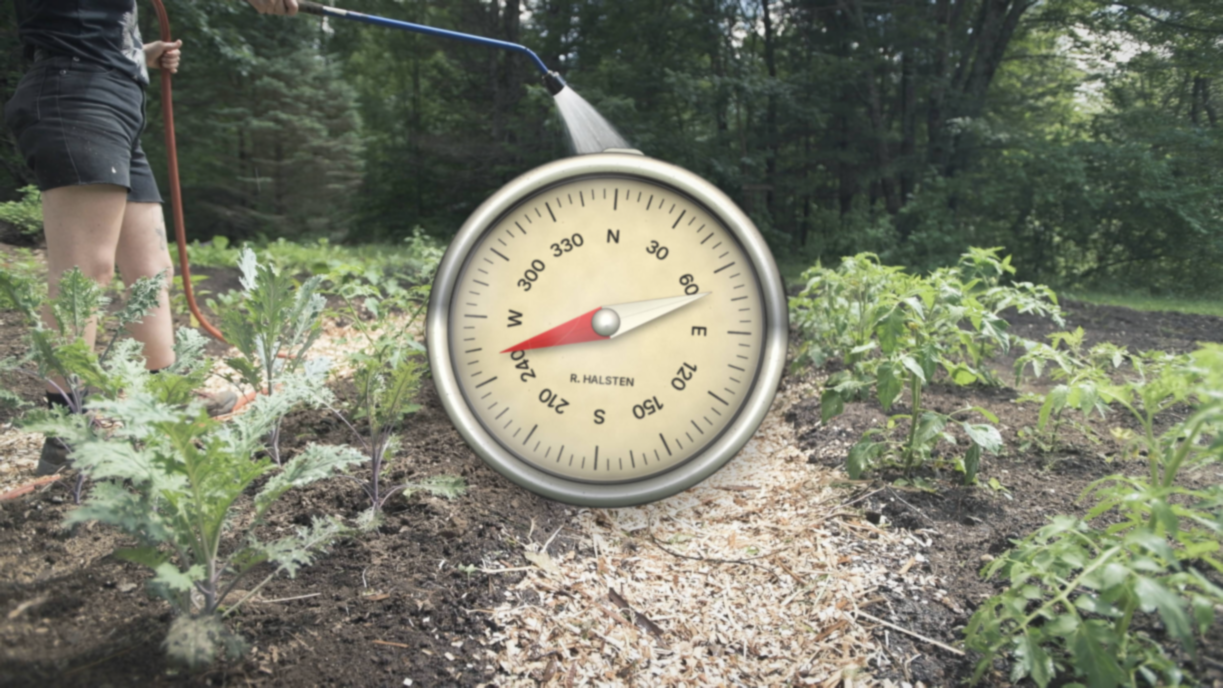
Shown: 250; °
